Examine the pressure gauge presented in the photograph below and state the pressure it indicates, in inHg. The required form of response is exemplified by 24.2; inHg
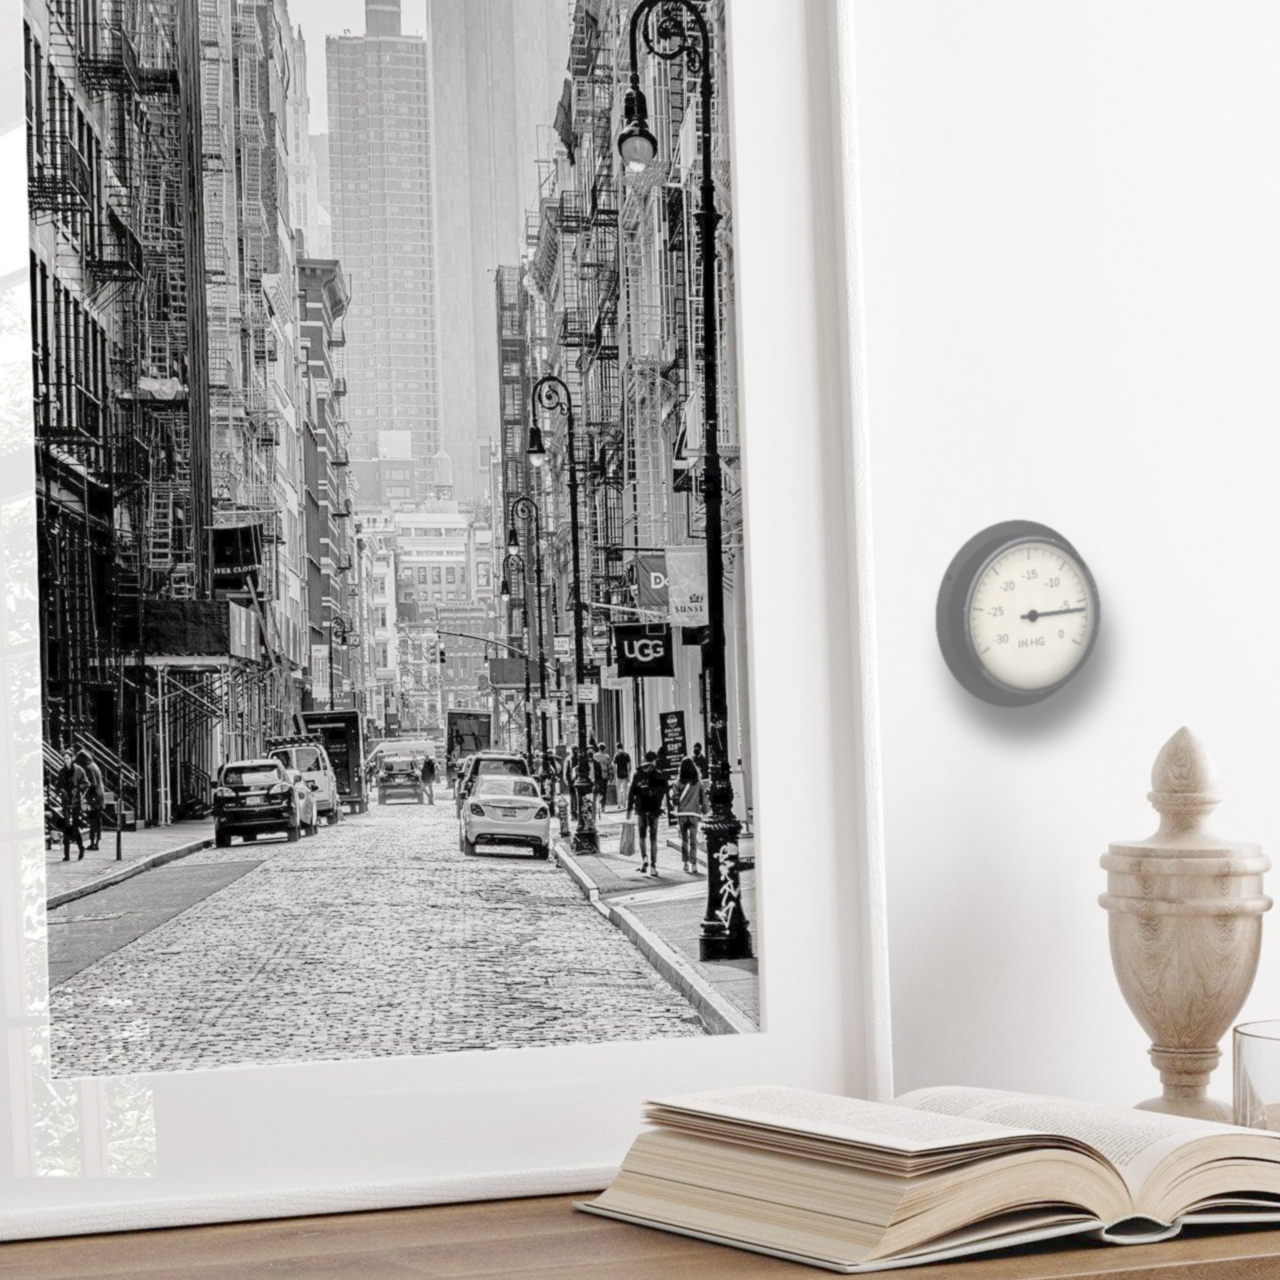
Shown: -4; inHg
